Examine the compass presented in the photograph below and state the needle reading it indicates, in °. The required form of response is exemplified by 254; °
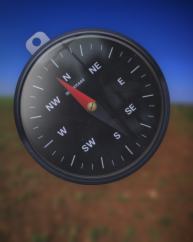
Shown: 350; °
